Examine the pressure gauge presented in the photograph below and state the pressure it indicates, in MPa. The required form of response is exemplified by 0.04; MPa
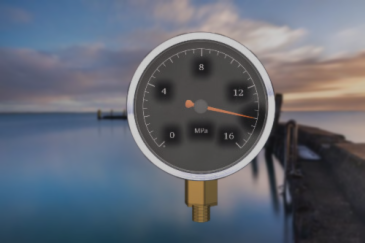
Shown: 14; MPa
